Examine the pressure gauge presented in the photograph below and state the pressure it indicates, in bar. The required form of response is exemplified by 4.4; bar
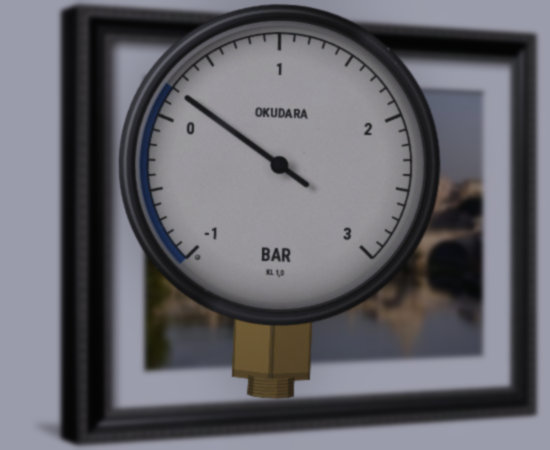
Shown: 0.2; bar
